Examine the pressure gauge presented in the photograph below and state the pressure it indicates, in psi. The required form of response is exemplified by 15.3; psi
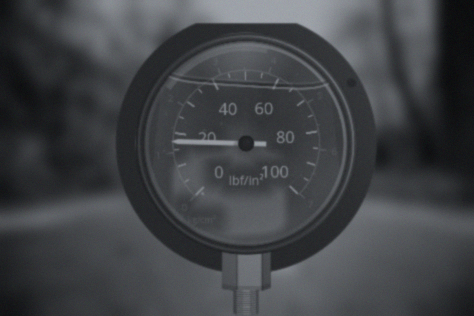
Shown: 17.5; psi
